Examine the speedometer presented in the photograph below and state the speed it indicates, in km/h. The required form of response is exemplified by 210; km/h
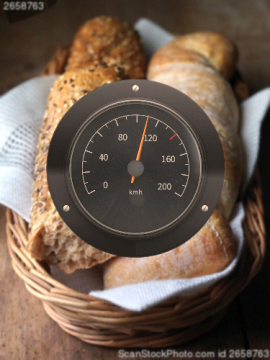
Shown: 110; km/h
